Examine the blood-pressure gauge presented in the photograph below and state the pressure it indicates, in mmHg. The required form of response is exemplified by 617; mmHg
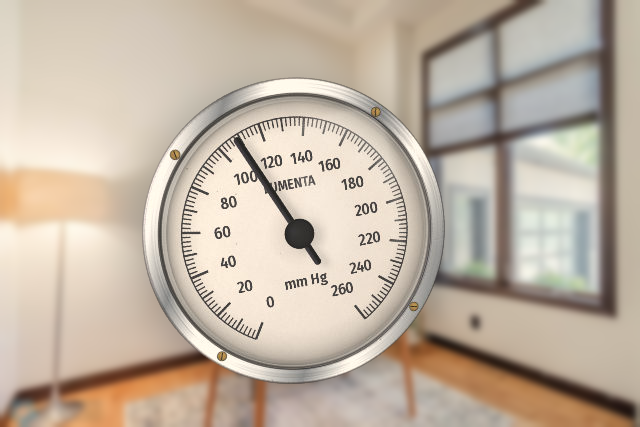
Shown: 108; mmHg
